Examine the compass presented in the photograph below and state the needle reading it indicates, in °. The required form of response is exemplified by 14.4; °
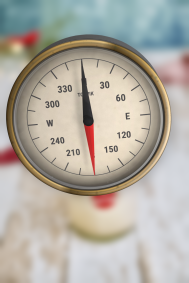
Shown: 180; °
